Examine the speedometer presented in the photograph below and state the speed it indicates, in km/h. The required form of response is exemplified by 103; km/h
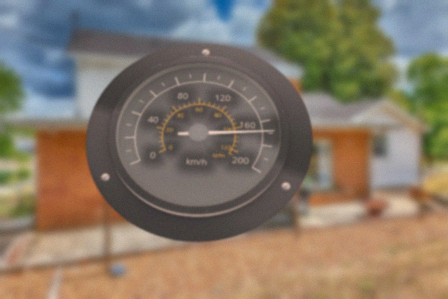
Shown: 170; km/h
